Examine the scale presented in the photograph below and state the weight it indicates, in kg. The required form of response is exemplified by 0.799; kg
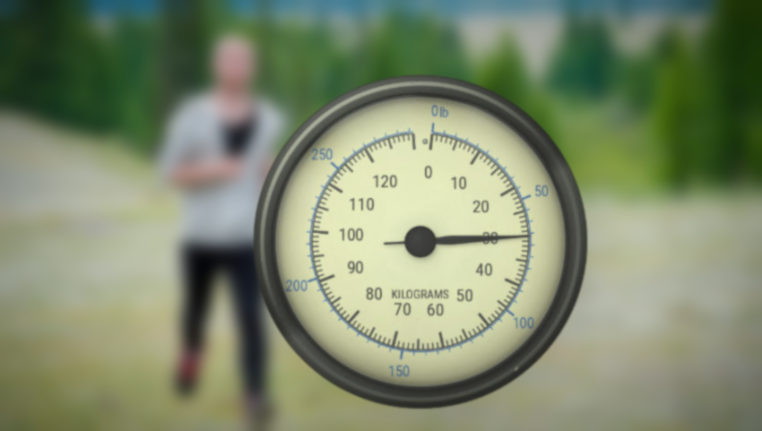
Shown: 30; kg
